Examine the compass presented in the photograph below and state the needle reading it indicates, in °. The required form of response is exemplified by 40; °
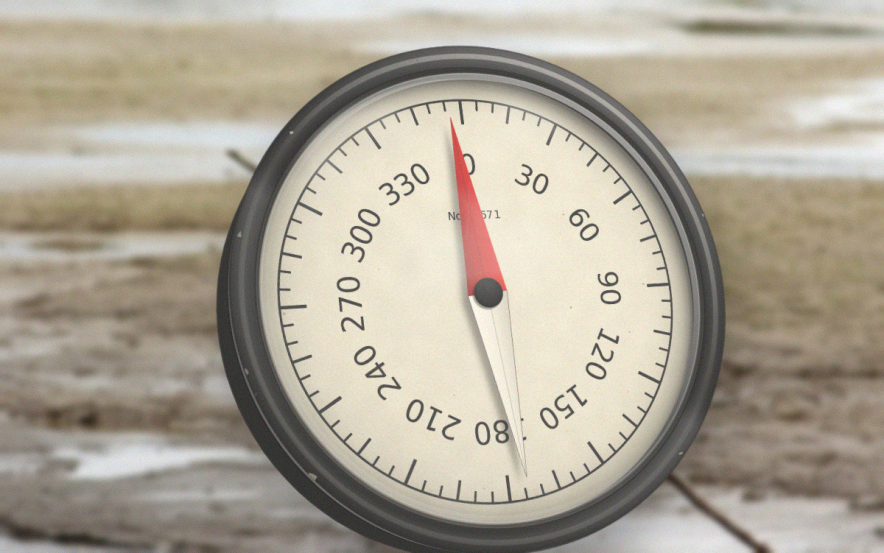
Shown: 355; °
